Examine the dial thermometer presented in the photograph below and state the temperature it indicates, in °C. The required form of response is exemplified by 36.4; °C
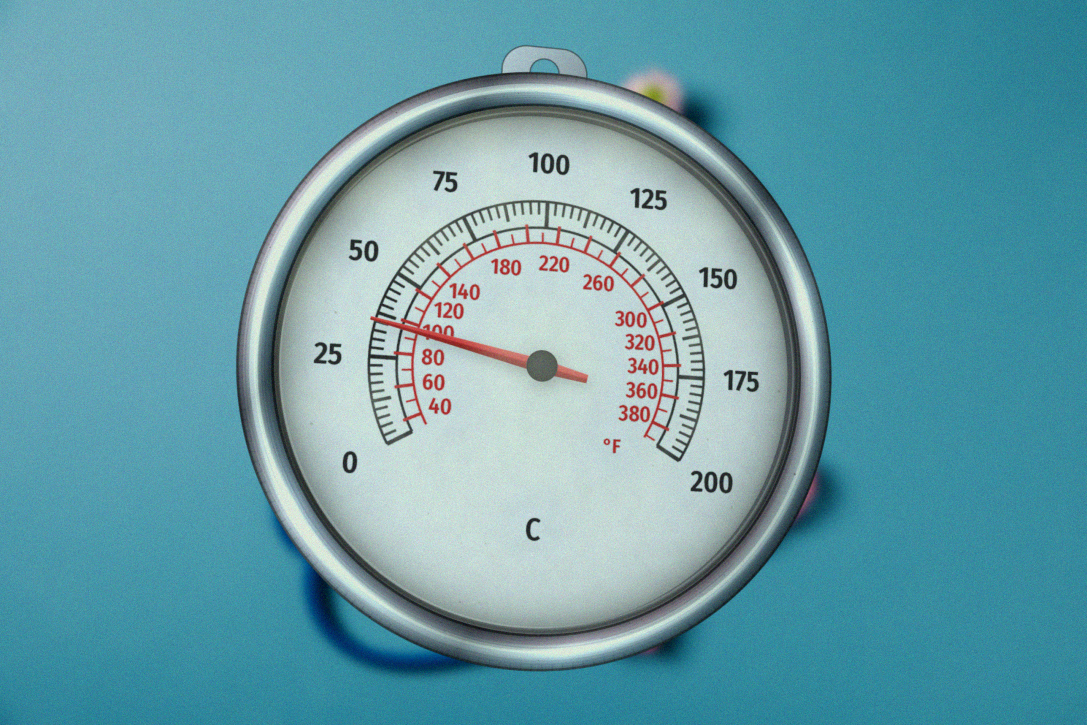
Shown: 35; °C
